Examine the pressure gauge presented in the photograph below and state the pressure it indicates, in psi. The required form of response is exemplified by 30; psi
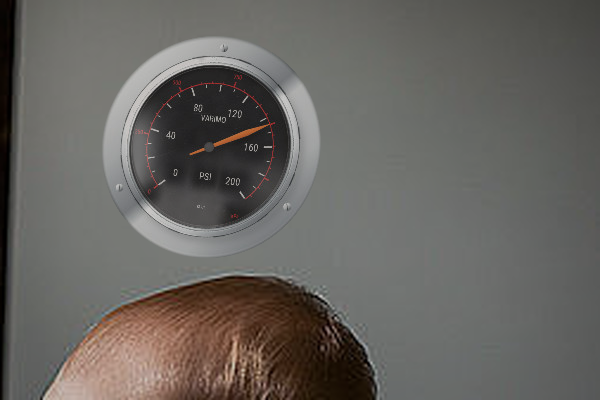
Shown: 145; psi
